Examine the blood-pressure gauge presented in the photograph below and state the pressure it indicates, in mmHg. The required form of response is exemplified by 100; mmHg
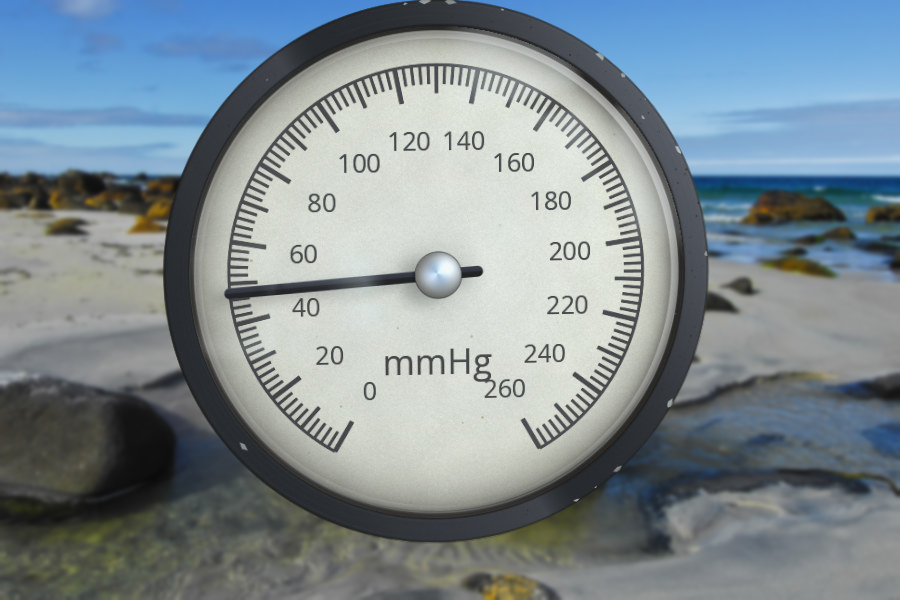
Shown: 48; mmHg
